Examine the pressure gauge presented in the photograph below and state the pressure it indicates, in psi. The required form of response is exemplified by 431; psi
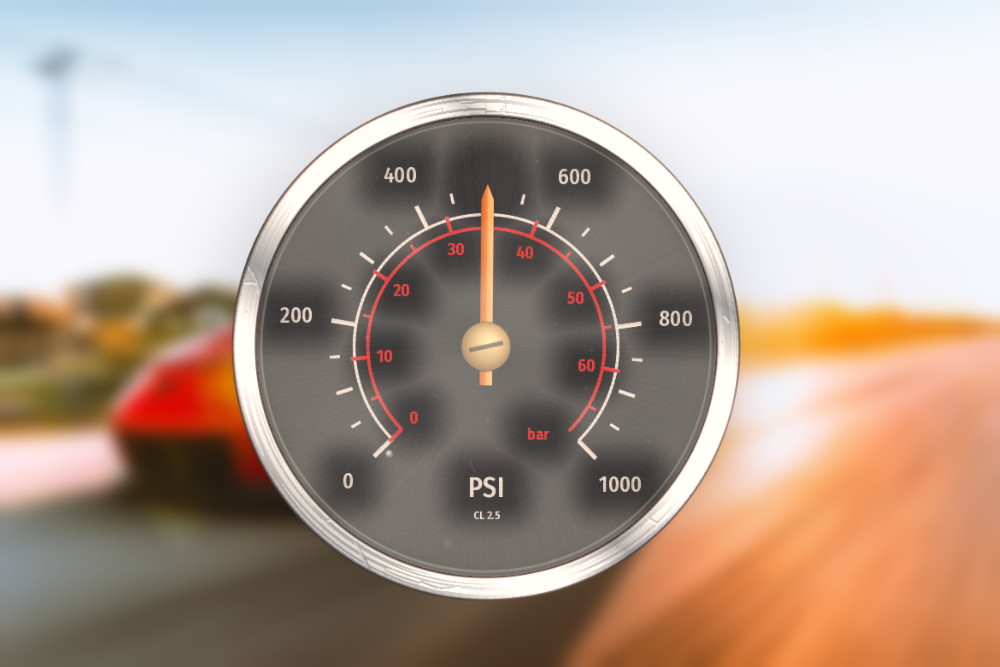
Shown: 500; psi
